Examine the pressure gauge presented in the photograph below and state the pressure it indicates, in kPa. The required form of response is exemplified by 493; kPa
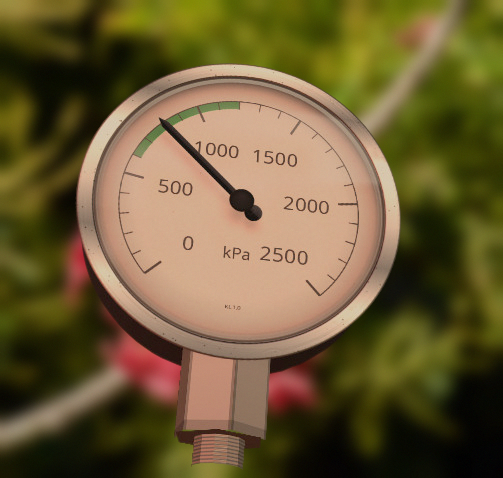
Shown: 800; kPa
